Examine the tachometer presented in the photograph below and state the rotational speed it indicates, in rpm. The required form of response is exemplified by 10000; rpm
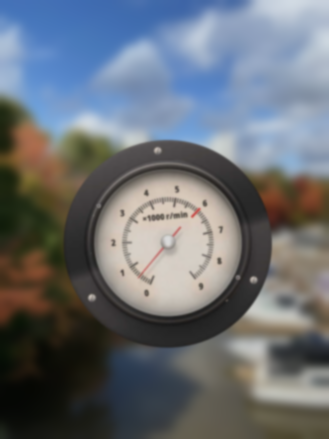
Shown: 500; rpm
